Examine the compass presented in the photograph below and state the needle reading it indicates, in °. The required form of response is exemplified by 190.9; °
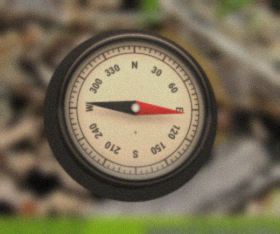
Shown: 95; °
